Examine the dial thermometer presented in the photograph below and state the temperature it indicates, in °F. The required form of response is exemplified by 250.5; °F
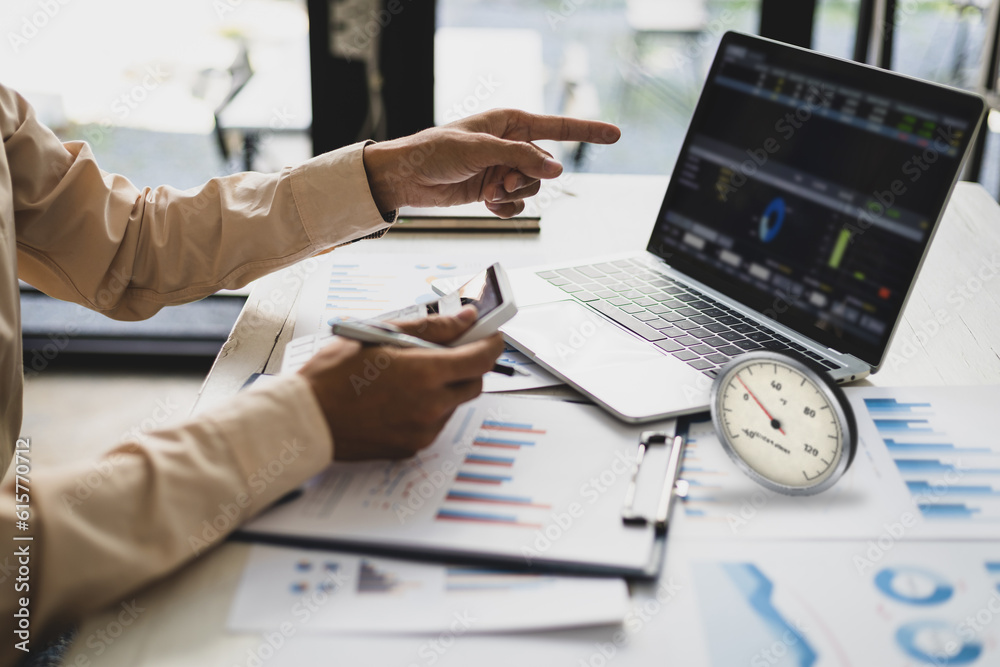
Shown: 10; °F
